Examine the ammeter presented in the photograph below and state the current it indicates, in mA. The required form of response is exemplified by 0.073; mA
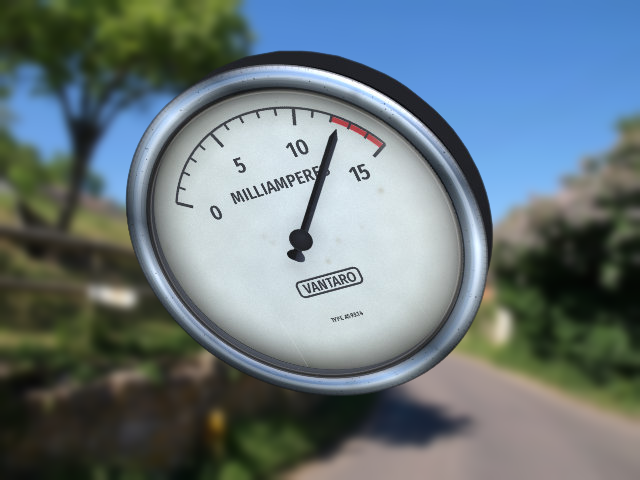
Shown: 12.5; mA
